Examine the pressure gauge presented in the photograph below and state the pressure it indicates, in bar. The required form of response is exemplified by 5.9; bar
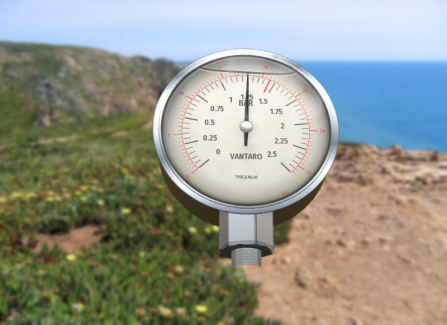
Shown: 1.25; bar
